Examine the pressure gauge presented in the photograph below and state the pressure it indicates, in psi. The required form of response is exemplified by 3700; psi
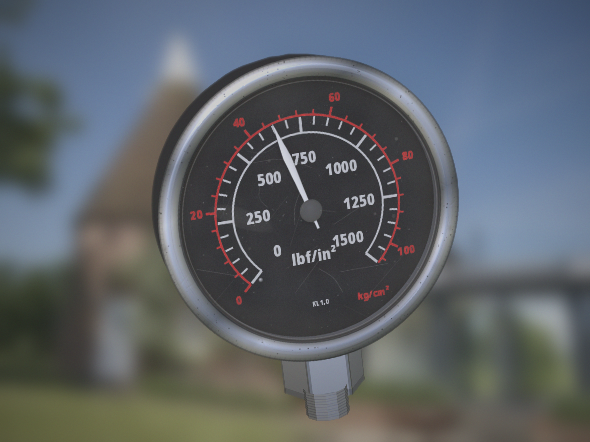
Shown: 650; psi
